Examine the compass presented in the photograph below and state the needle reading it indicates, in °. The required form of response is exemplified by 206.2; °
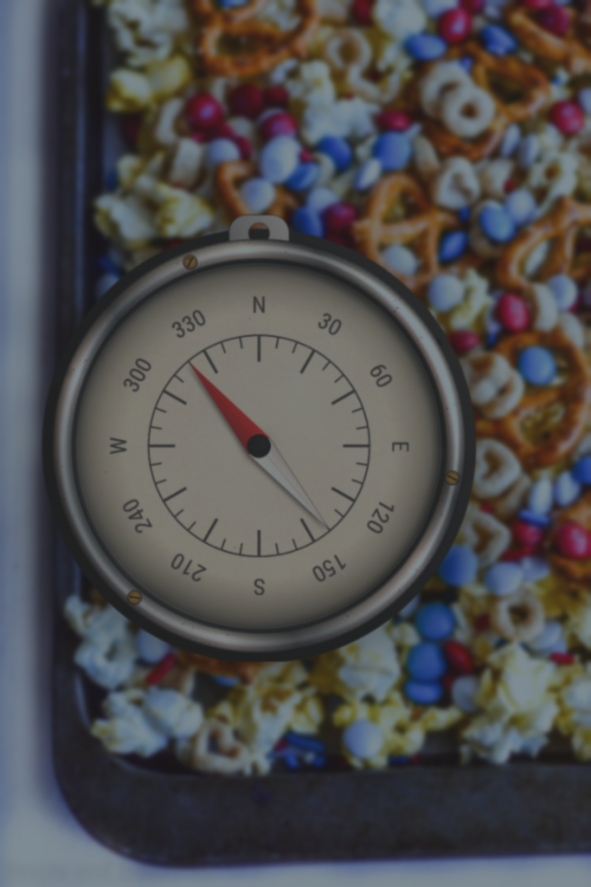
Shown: 320; °
